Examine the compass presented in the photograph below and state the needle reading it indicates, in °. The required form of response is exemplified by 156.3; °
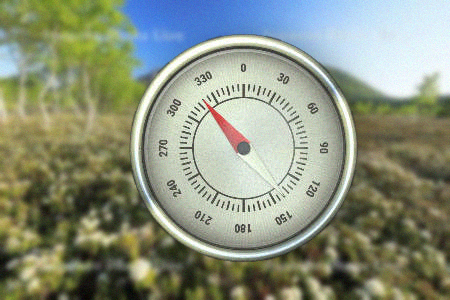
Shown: 320; °
